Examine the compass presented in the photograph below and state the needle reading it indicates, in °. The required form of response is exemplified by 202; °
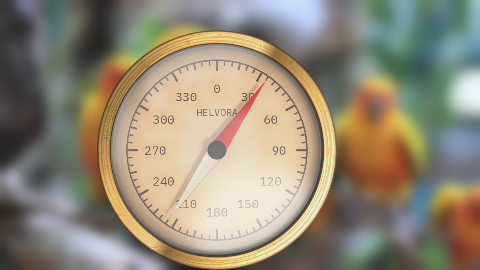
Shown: 35; °
